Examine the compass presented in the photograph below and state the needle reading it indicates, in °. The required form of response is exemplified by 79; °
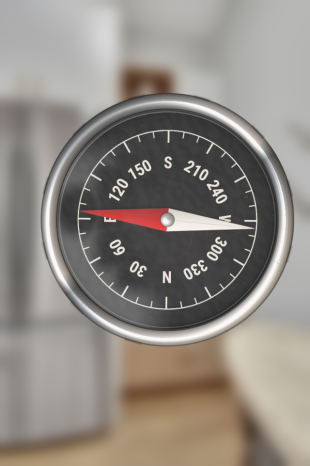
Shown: 95; °
